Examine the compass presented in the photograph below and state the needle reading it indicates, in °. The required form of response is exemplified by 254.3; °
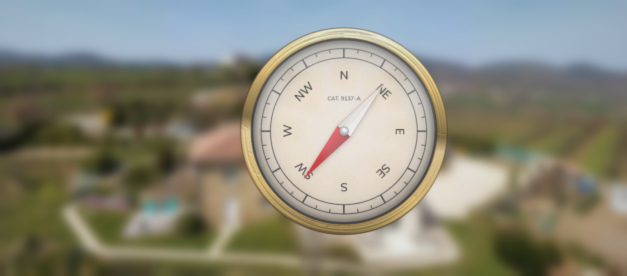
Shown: 220; °
